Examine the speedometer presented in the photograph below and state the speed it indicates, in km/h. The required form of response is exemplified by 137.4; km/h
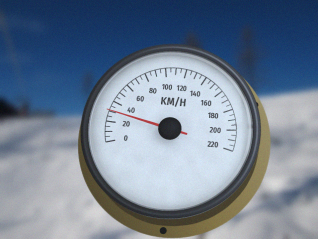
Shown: 30; km/h
